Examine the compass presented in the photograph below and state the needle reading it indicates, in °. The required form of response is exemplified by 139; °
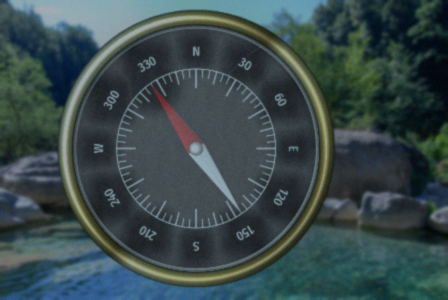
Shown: 325; °
